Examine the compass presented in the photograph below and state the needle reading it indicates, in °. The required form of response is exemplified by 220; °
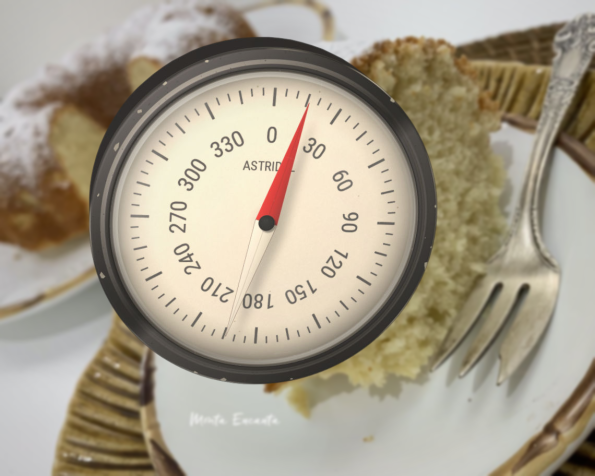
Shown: 15; °
